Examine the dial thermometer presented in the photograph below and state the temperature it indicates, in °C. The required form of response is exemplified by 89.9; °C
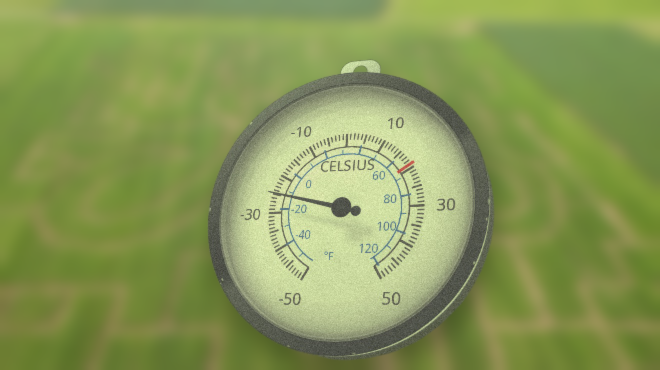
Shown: -25; °C
